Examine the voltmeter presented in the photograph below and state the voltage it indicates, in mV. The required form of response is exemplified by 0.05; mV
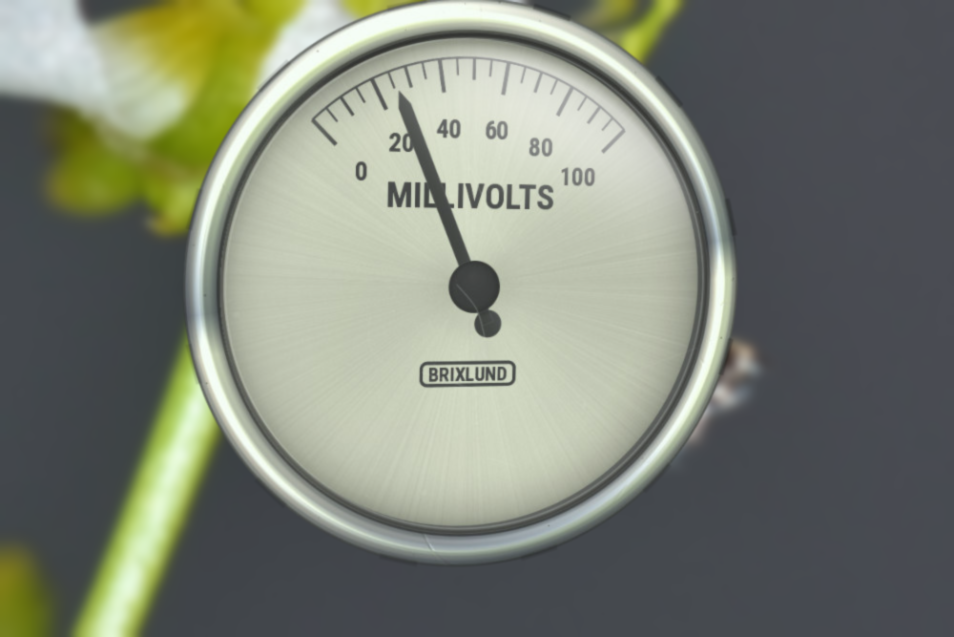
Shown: 25; mV
